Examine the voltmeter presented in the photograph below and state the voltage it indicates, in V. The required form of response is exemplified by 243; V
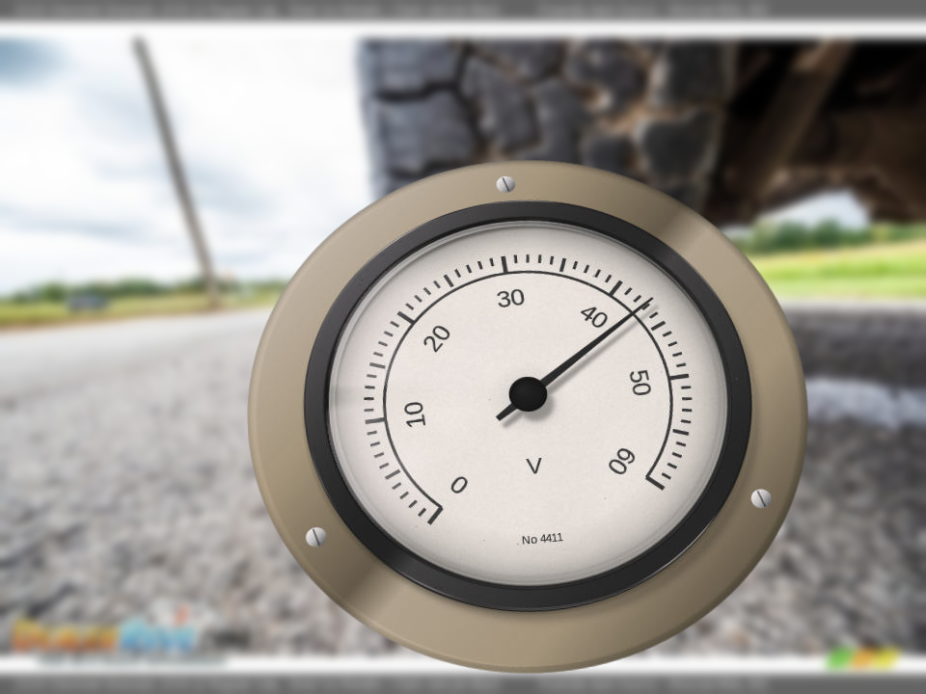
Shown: 43; V
